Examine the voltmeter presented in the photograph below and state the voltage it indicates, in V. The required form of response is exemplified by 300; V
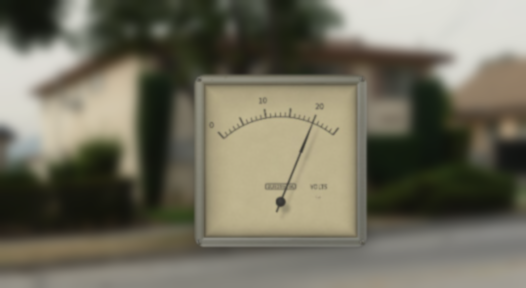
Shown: 20; V
